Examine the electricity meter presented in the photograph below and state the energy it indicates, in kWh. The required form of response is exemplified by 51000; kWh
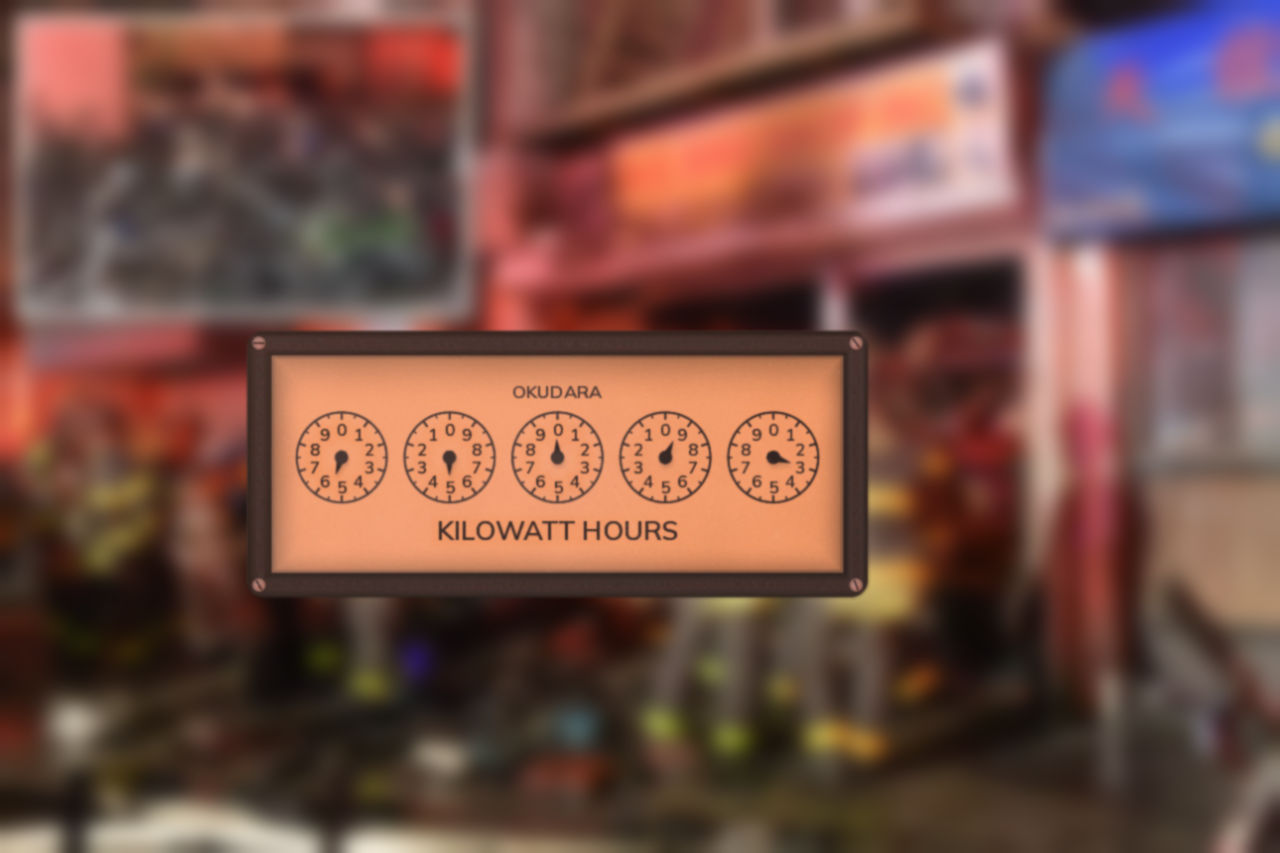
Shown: 54993; kWh
